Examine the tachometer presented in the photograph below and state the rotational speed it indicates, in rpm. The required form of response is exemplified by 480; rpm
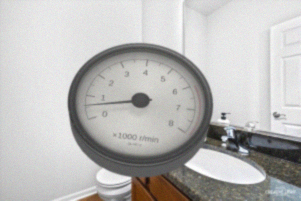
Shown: 500; rpm
